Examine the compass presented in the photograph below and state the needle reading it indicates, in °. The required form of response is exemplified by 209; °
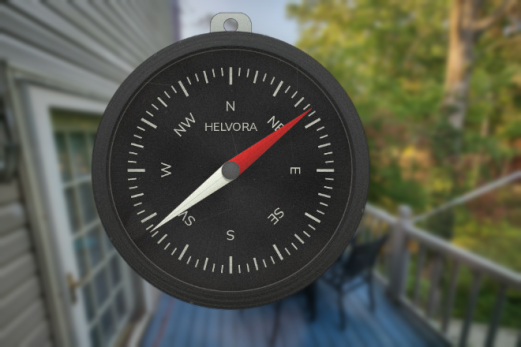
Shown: 52.5; °
